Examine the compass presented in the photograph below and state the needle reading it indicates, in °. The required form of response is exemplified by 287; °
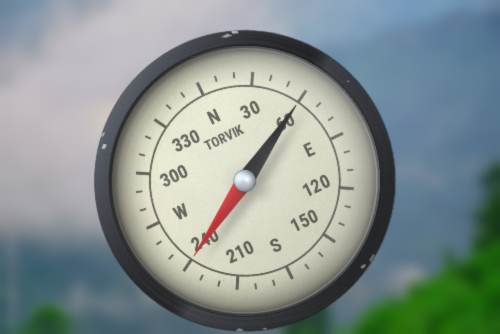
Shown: 240; °
